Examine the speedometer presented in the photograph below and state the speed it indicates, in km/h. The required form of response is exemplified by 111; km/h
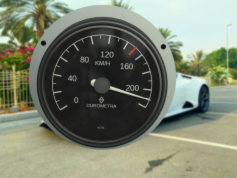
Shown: 210; km/h
